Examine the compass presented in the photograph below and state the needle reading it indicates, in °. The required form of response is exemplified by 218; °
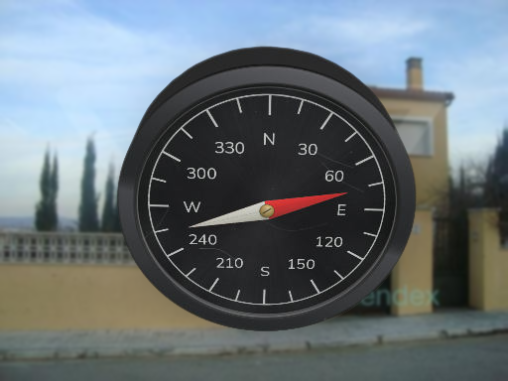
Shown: 75; °
